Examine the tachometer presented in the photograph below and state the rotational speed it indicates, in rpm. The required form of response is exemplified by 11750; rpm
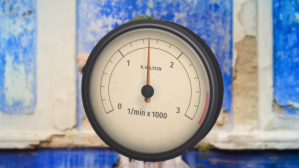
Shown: 1500; rpm
